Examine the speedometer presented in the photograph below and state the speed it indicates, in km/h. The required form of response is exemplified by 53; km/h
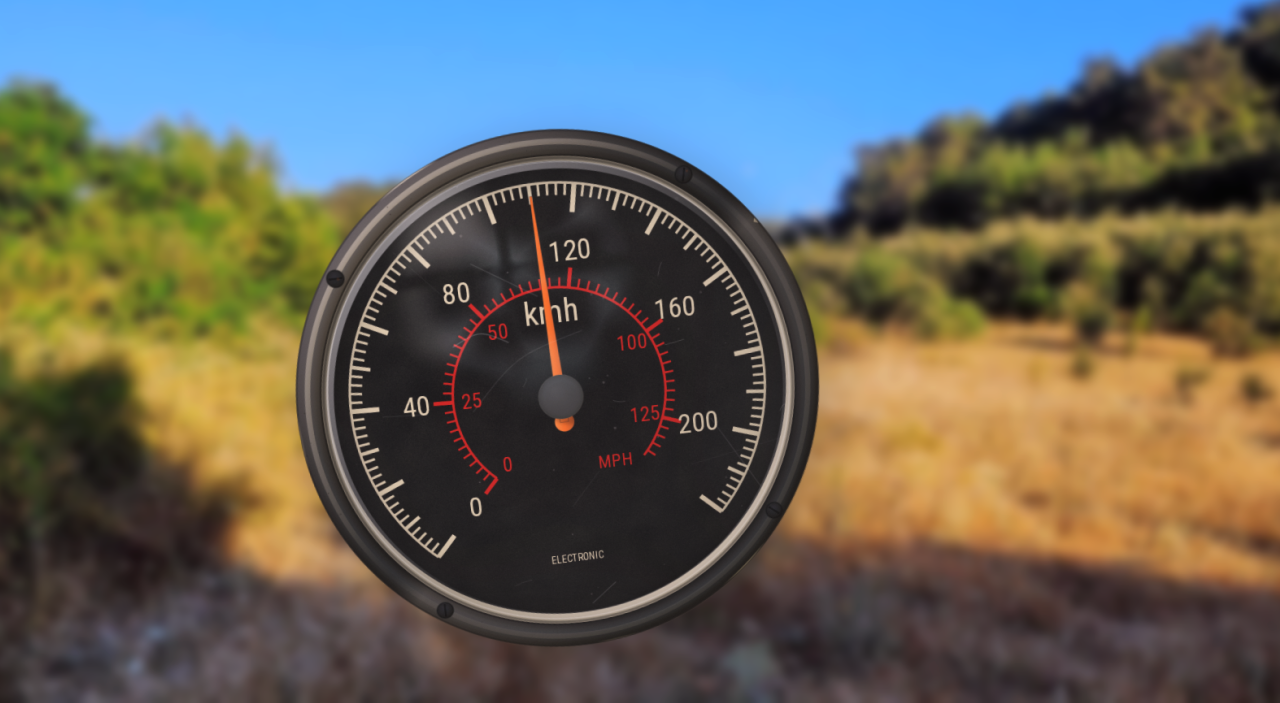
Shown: 110; km/h
